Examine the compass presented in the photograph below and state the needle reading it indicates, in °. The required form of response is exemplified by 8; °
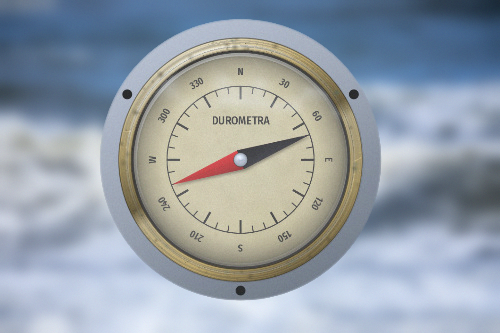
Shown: 250; °
